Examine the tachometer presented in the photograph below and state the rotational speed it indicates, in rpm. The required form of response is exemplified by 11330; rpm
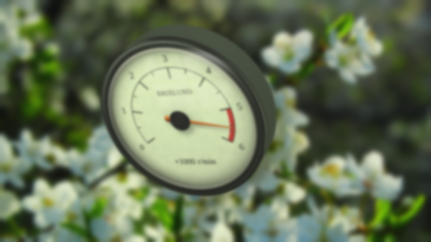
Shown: 5500; rpm
